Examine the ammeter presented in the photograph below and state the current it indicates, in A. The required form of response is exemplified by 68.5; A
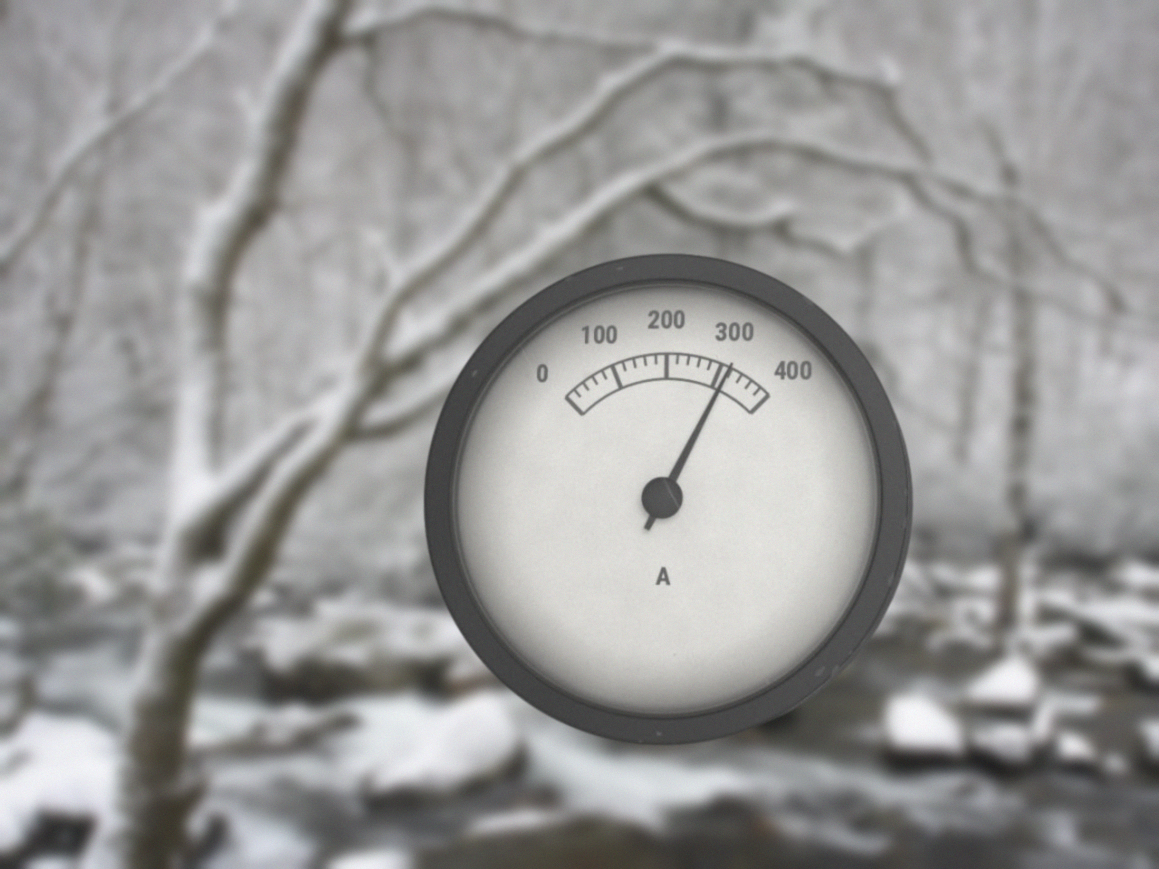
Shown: 320; A
